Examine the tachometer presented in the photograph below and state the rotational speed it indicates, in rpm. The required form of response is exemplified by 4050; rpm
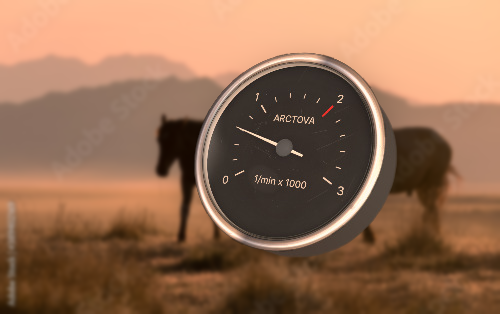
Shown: 600; rpm
